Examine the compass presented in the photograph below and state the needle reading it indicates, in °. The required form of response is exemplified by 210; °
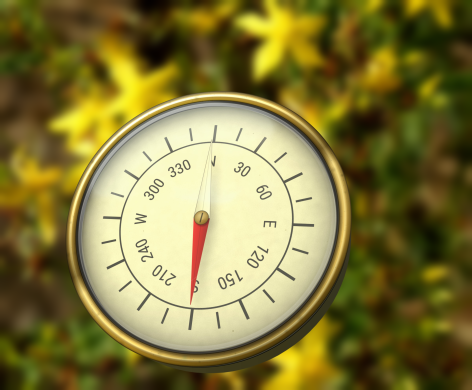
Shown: 180; °
